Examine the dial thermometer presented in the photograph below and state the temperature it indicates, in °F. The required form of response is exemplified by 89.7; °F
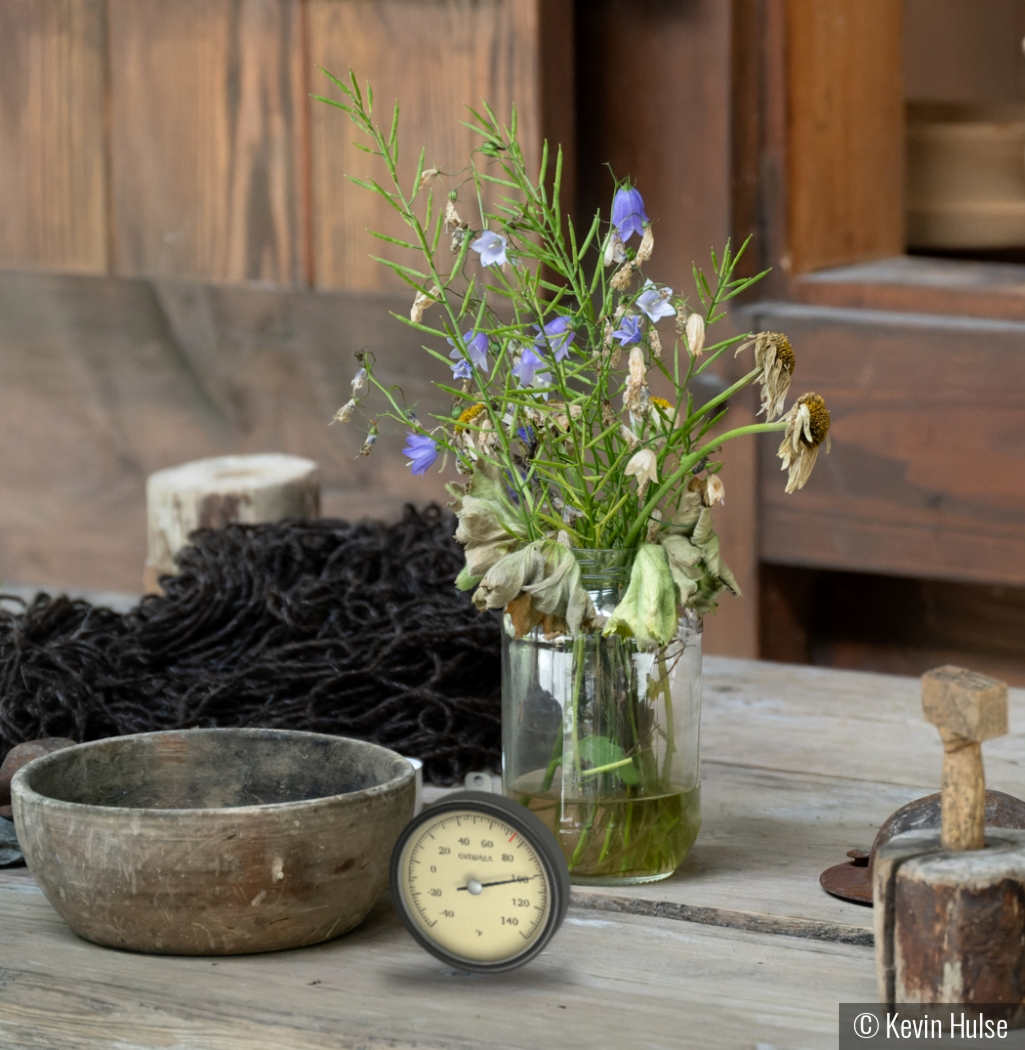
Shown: 100; °F
